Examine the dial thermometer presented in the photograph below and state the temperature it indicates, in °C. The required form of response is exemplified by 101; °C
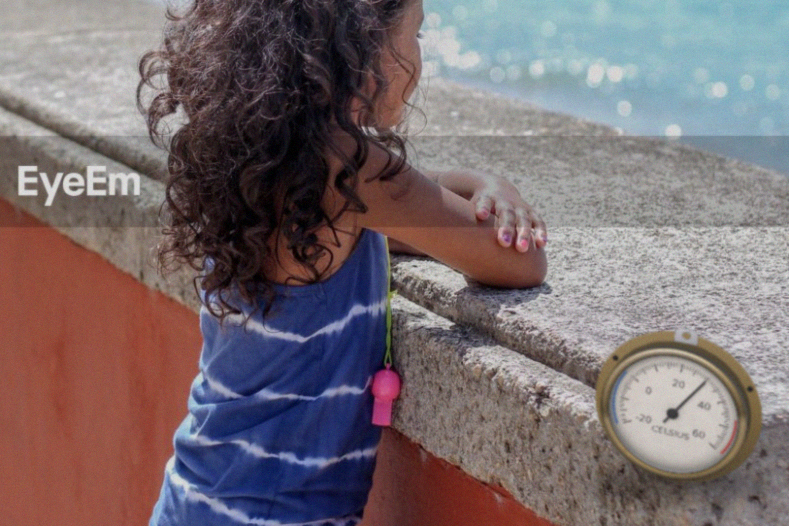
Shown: 30; °C
